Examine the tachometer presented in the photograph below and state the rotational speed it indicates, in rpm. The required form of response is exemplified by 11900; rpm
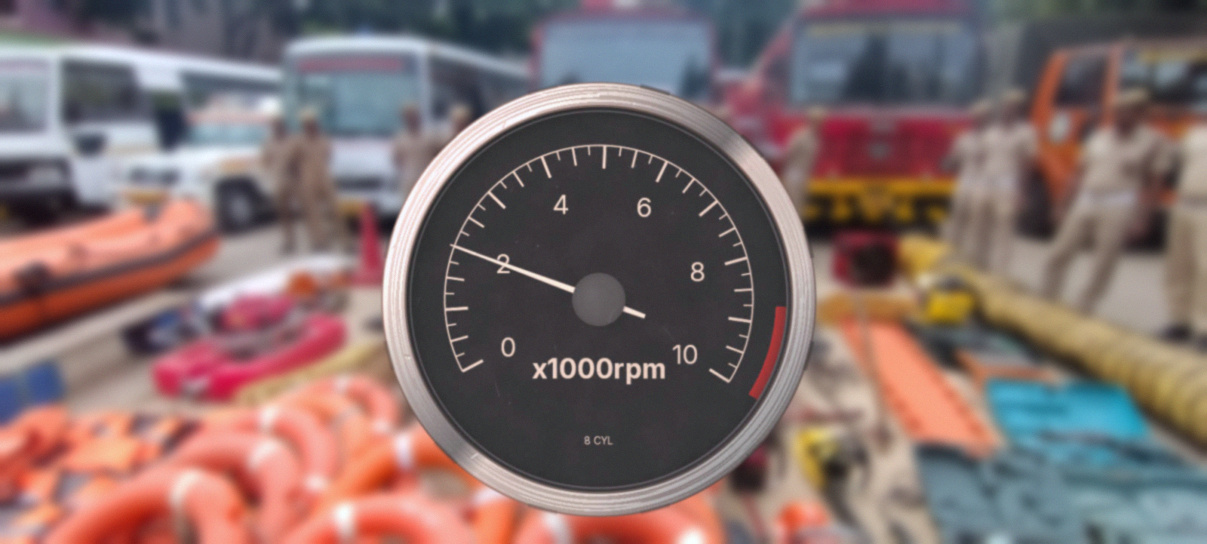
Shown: 2000; rpm
